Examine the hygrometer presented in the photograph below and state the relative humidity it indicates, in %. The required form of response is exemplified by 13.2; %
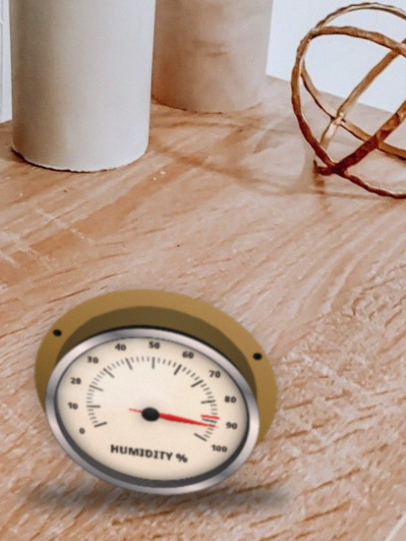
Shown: 90; %
